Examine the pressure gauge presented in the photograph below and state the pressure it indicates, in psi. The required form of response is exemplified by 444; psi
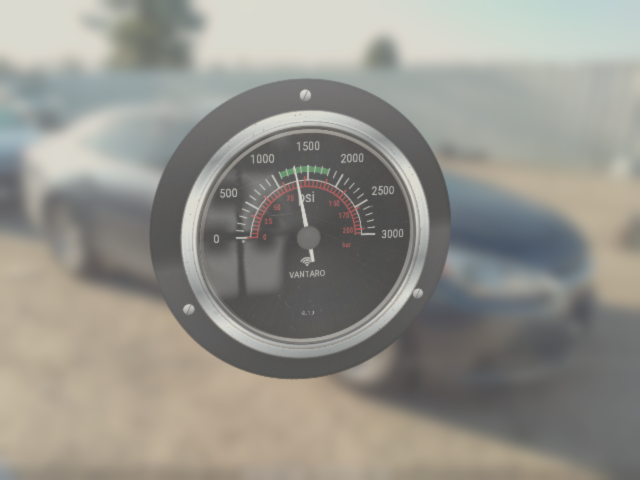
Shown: 1300; psi
